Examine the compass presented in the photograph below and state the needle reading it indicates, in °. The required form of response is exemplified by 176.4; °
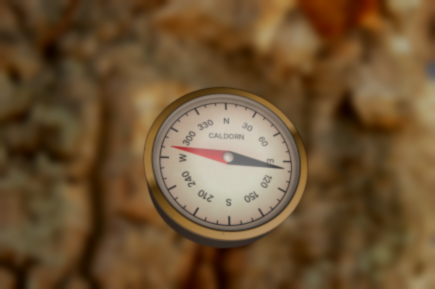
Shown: 280; °
